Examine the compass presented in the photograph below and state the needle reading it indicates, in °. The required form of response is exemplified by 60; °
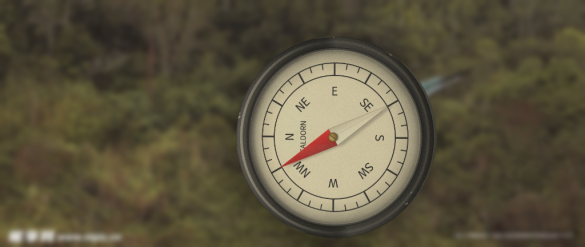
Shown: 330; °
